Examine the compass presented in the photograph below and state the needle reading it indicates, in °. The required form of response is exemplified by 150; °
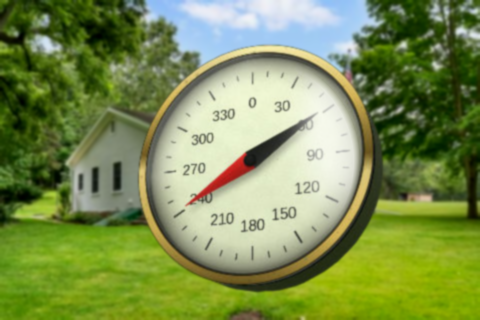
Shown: 240; °
